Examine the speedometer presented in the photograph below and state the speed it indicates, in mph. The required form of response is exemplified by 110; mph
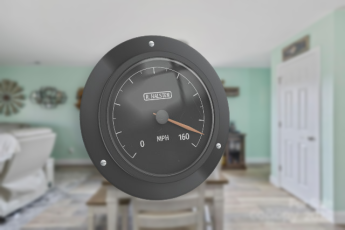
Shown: 150; mph
